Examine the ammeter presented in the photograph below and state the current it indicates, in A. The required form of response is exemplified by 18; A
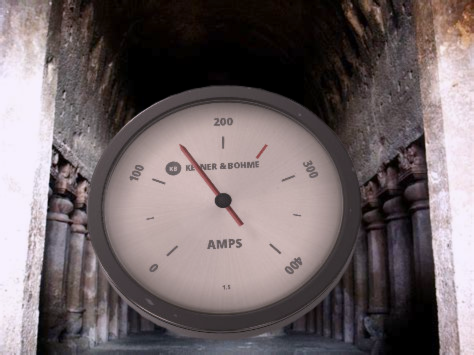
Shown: 150; A
